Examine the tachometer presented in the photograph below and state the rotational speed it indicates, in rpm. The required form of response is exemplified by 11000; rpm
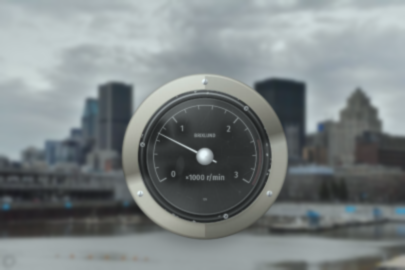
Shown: 700; rpm
